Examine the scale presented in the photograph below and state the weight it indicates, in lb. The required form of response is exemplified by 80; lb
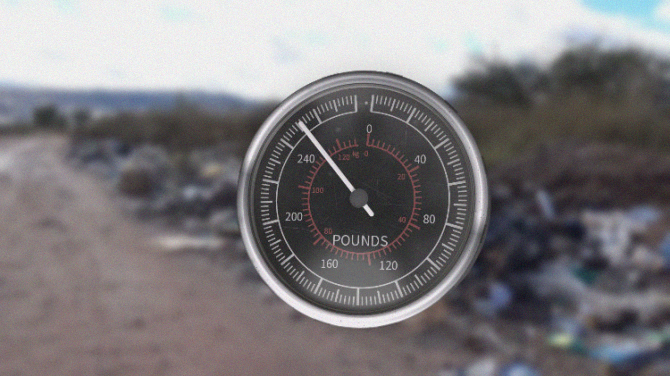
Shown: 252; lb
